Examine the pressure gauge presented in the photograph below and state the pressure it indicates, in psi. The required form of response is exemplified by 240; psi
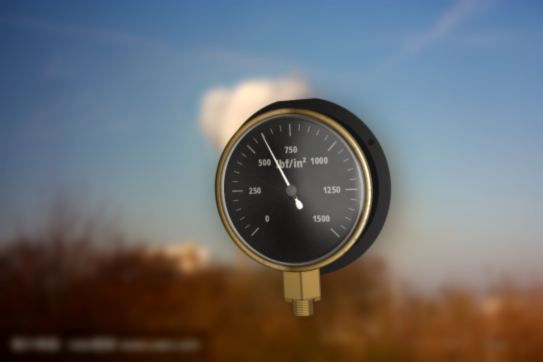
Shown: 600; psi
